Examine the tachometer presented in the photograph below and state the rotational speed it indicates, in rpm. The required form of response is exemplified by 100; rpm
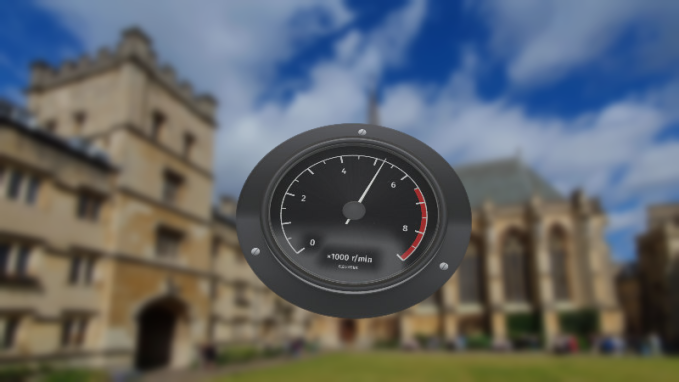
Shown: 5250; rpm
